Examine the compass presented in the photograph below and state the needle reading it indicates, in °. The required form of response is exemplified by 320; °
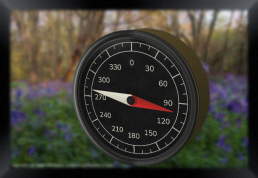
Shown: 100; °
